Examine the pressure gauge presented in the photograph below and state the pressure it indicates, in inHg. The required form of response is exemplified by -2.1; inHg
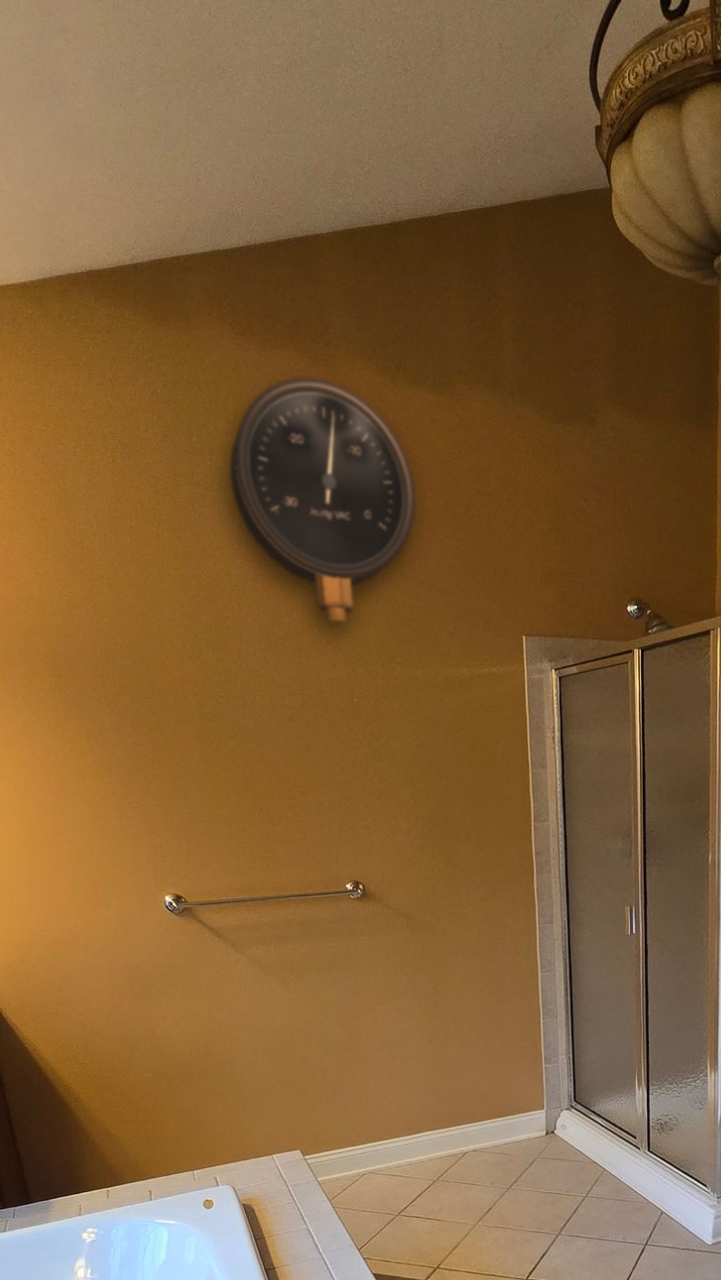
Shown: -14; inHg
